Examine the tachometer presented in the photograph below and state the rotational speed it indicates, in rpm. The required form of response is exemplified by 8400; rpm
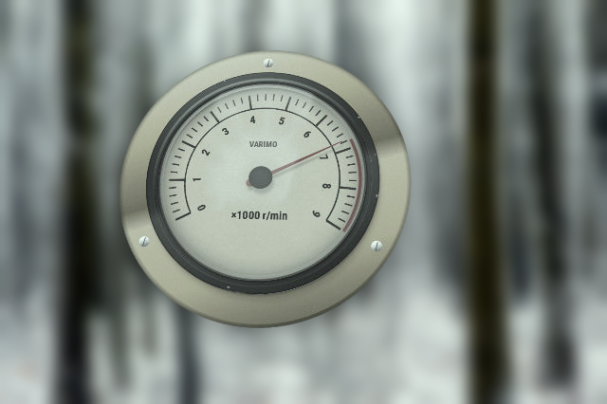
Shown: 6800; rpm
